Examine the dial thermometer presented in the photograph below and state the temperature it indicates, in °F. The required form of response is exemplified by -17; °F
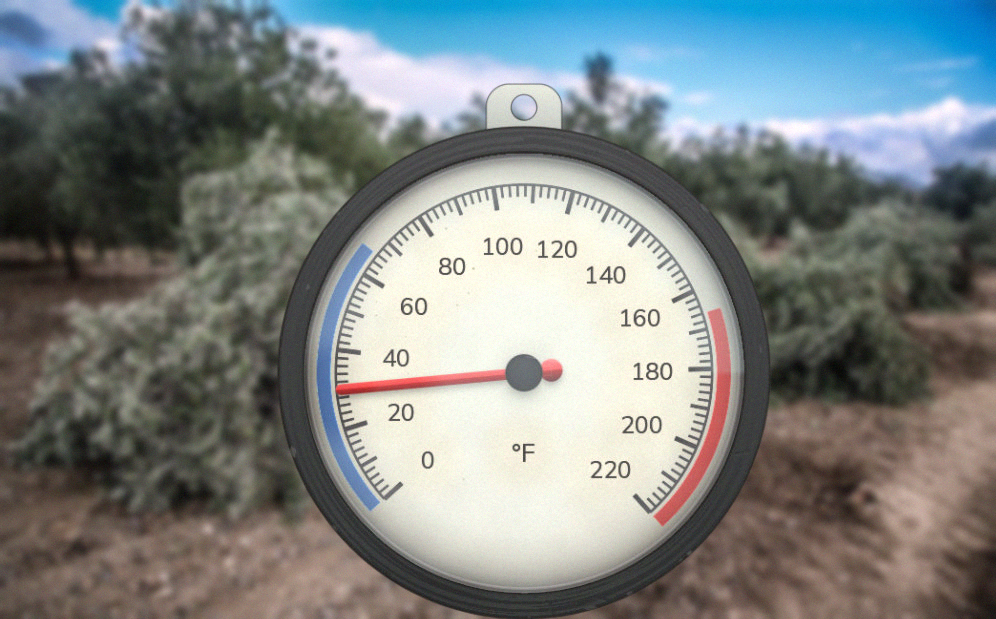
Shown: 30; °F
